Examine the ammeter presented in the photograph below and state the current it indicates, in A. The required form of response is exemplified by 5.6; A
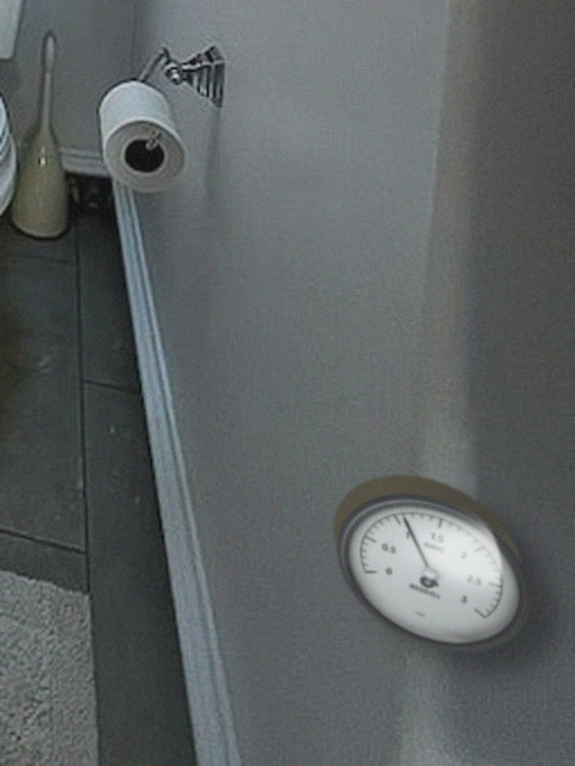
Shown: 1.1; A
